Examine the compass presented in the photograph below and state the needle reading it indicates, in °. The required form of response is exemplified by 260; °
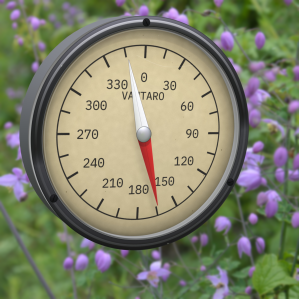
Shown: 165; °
